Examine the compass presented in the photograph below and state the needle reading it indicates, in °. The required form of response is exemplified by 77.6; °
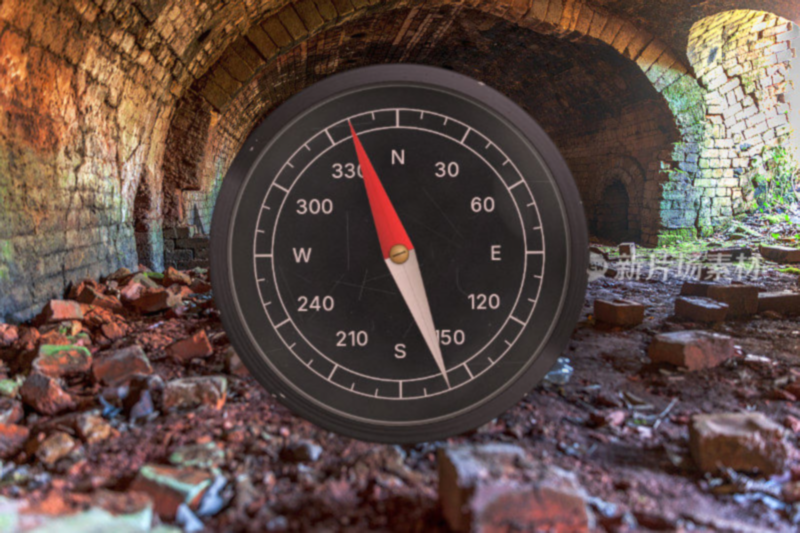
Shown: 340; °
